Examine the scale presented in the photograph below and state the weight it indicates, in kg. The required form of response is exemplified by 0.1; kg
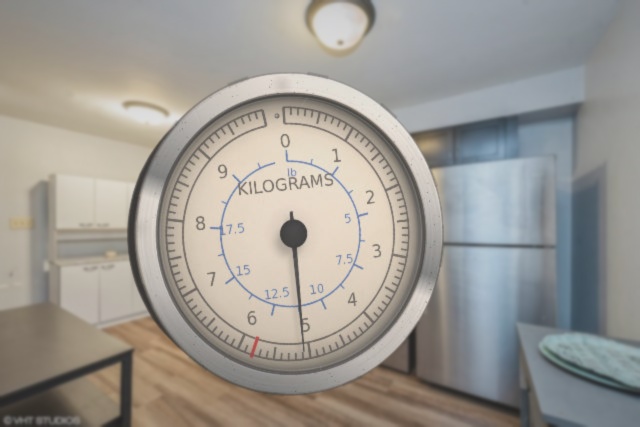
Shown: 5.1; kg
